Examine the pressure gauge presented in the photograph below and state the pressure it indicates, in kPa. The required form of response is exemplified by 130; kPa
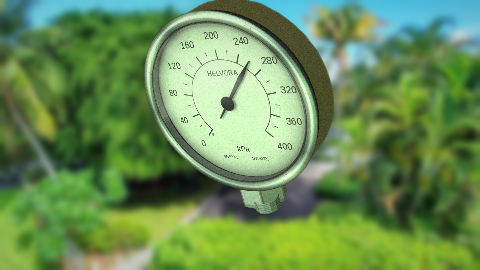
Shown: 260; kPa
